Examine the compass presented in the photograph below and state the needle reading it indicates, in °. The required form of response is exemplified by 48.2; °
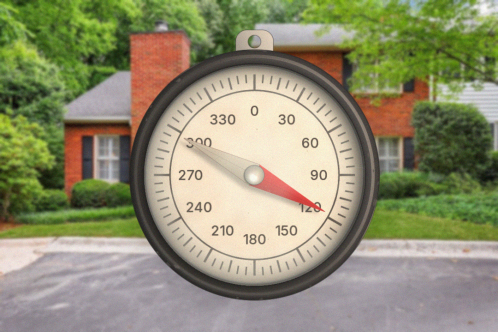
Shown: 117.5; °
